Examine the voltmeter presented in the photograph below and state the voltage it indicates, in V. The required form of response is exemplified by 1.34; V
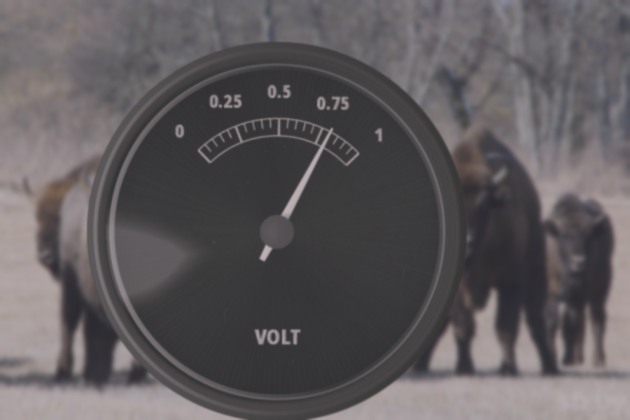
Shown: 0.8; V
